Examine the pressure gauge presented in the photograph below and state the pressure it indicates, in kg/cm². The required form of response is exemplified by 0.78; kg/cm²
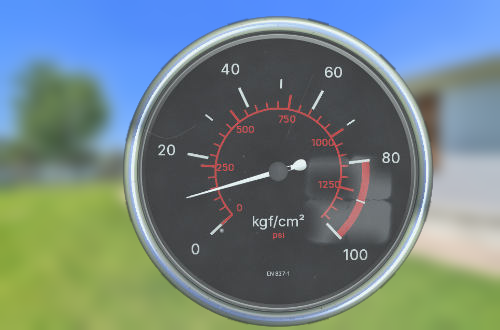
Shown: 10; kg/cm²
